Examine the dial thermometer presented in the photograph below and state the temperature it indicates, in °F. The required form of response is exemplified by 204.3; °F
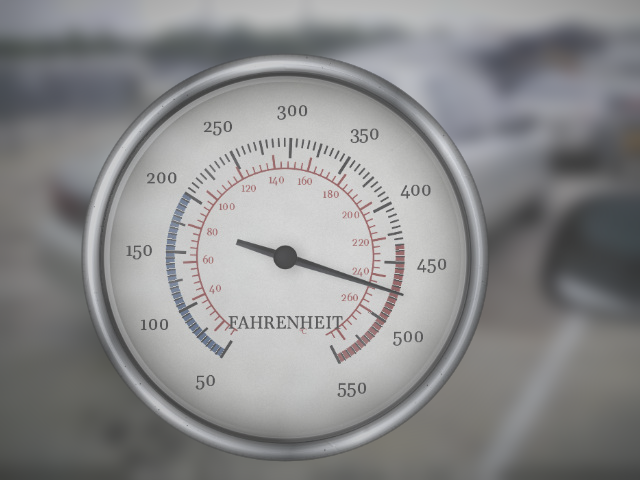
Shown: 475; °F
